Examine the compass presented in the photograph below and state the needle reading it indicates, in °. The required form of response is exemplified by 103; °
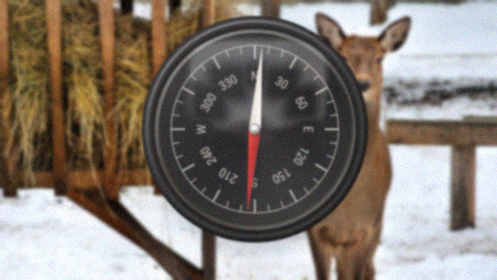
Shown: 185; °
